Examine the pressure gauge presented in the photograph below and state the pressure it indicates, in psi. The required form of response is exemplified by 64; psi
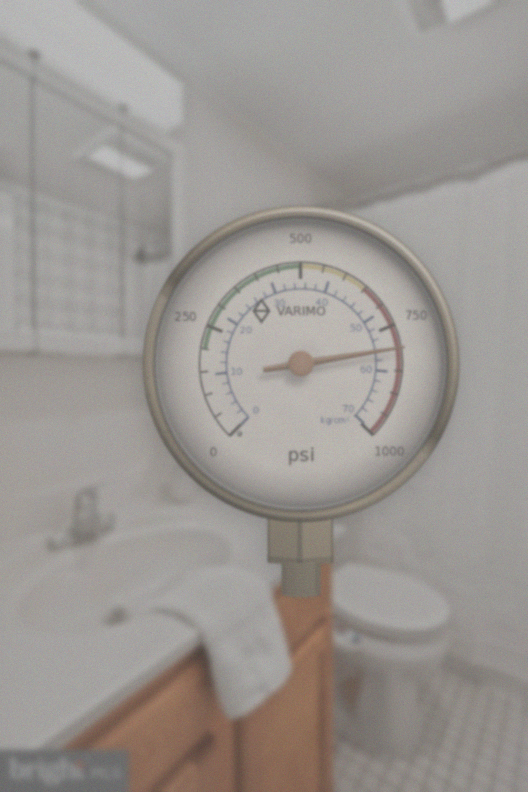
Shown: 800; psi
